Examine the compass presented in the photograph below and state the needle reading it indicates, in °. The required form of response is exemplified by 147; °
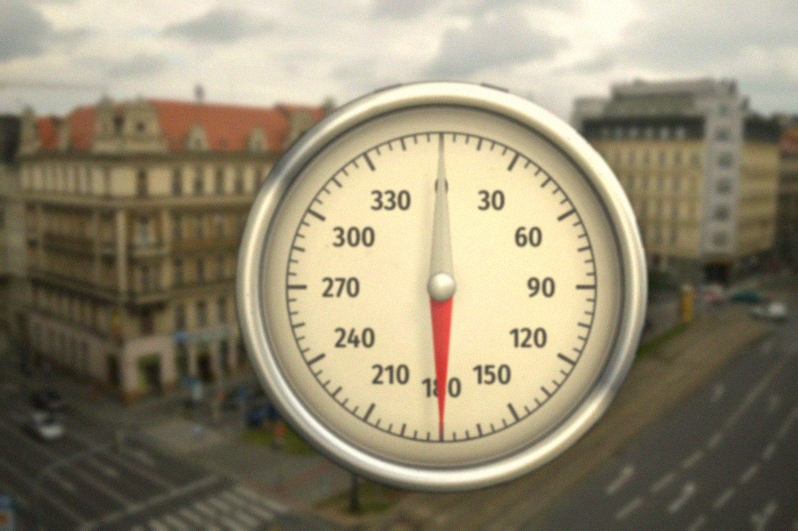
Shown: 180; °
